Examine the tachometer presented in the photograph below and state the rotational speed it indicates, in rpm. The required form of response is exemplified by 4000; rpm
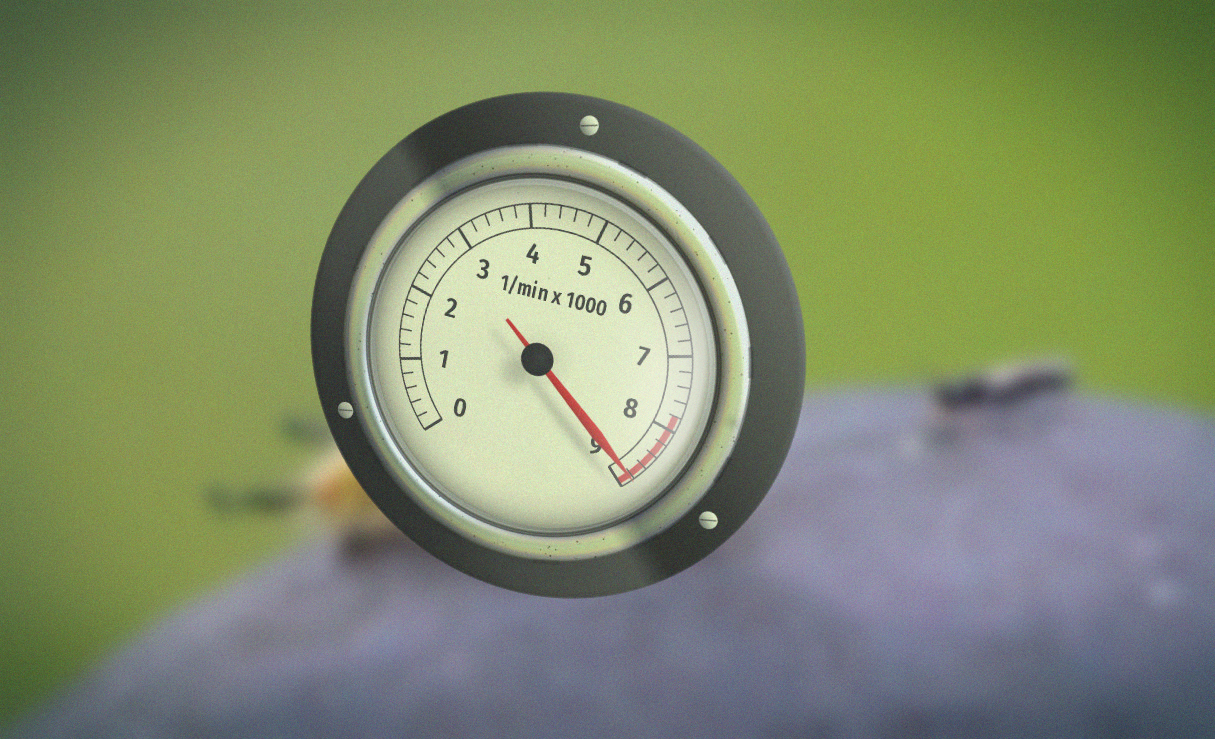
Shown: 8800; rpm
